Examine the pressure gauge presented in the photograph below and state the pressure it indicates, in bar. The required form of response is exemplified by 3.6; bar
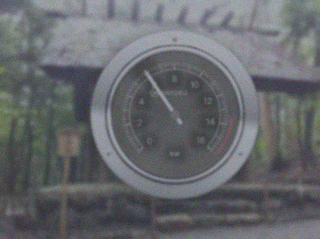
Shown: 6; bar
